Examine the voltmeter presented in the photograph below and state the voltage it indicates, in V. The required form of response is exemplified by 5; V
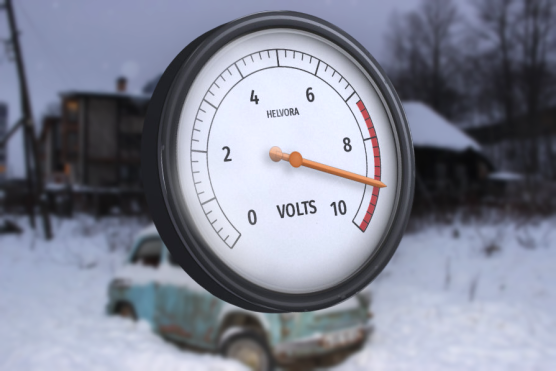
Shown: 9; V
